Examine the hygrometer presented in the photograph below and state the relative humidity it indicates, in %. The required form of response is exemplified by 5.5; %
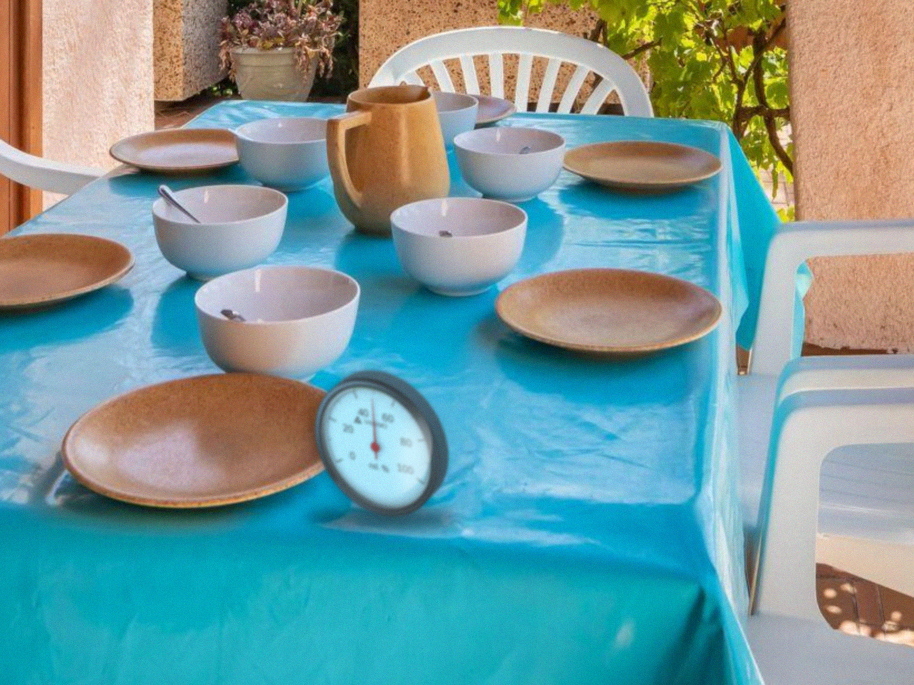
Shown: 50; %
